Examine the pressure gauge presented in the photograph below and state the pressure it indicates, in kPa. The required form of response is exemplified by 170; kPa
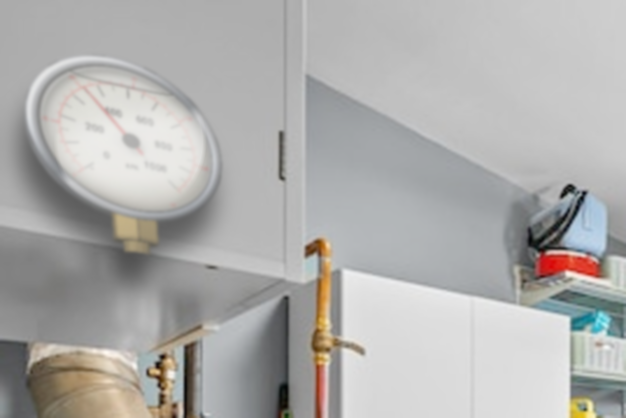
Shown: 350; kPa
